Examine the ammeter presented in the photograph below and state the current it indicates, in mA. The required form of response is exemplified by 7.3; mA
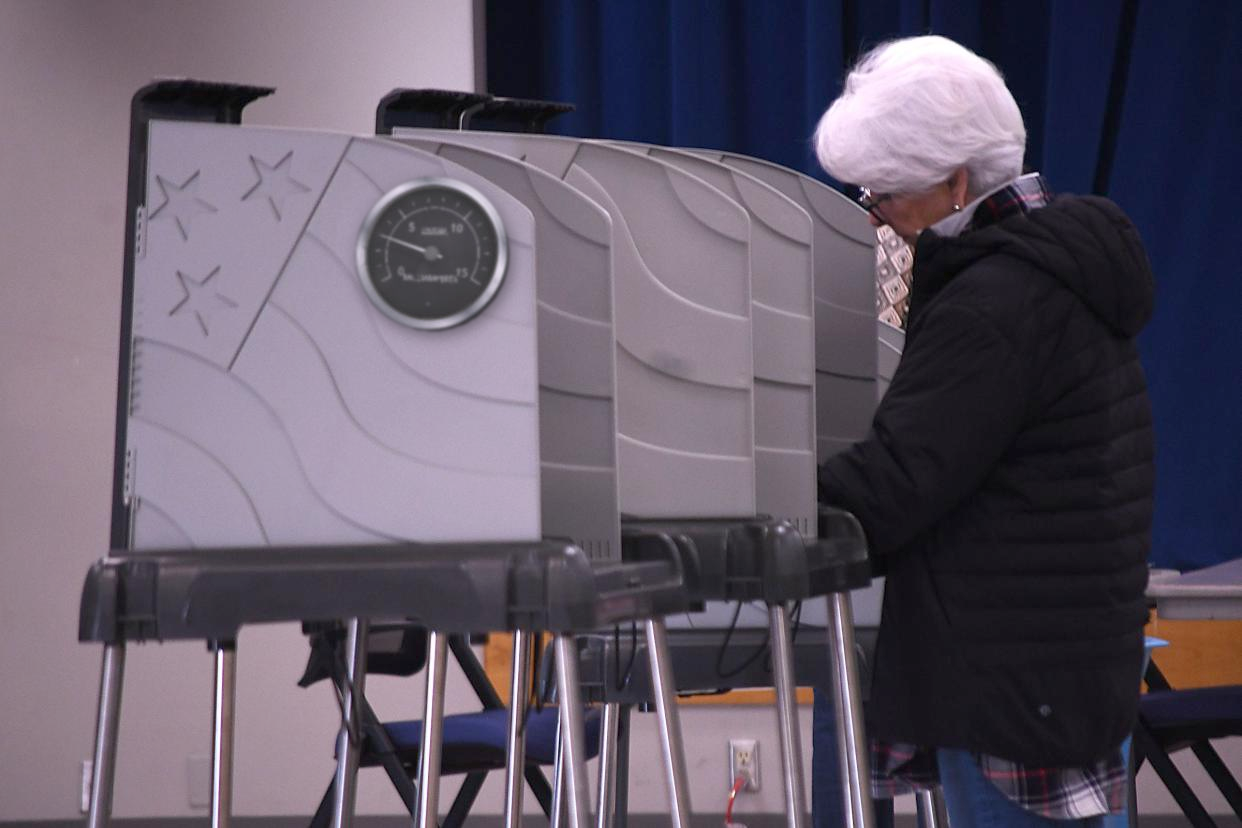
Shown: 3; mA
